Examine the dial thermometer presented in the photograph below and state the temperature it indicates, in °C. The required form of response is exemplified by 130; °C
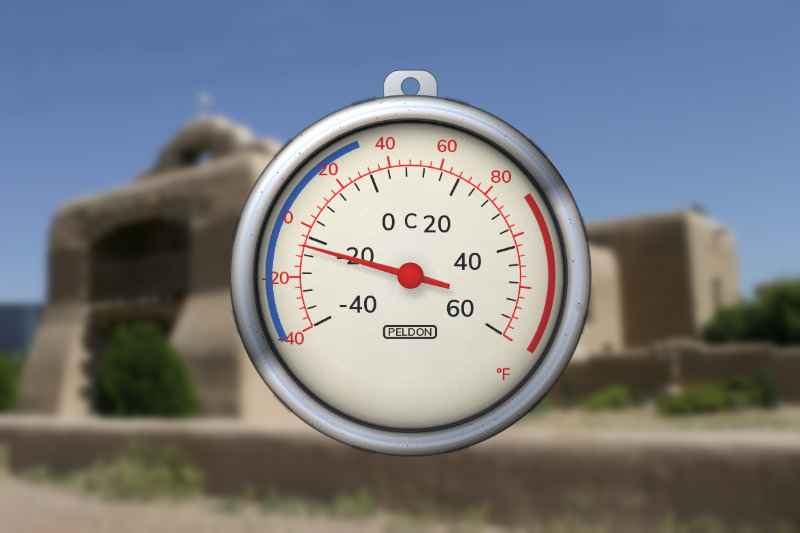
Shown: -22; °C
